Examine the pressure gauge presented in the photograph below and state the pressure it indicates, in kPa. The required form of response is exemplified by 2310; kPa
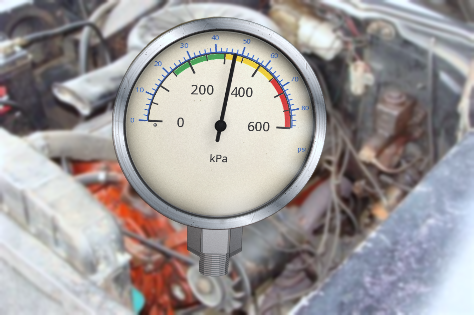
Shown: 325; kPa
